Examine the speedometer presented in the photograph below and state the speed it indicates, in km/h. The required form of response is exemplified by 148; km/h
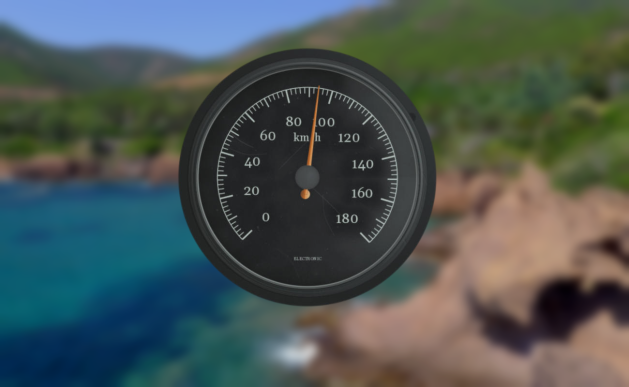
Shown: 94; km/h
